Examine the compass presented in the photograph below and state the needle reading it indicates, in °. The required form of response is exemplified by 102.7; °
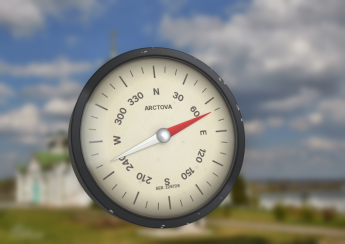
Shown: 70; °
